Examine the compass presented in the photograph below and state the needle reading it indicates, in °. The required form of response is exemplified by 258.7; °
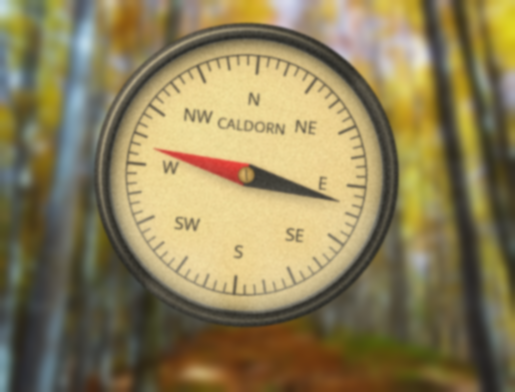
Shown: 280; °
